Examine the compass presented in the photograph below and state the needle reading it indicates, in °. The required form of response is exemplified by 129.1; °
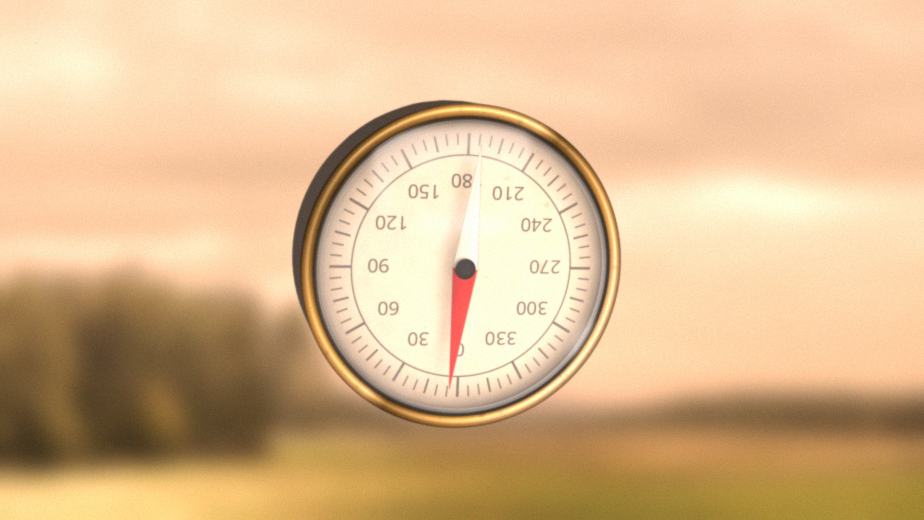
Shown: 5; °
